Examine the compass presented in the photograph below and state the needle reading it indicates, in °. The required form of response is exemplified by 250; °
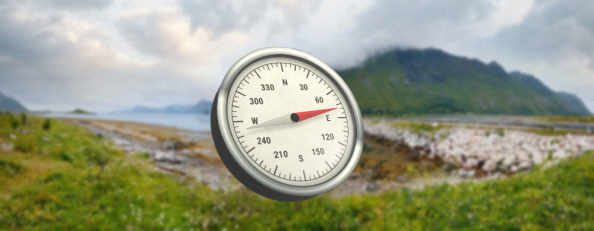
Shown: 80; °
